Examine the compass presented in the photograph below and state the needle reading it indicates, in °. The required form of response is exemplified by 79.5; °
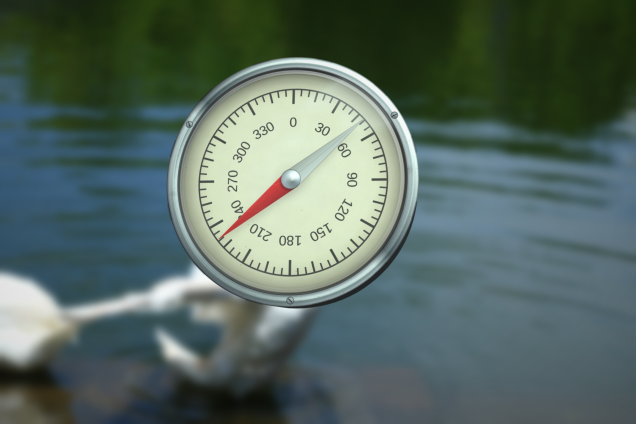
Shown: 230; °
